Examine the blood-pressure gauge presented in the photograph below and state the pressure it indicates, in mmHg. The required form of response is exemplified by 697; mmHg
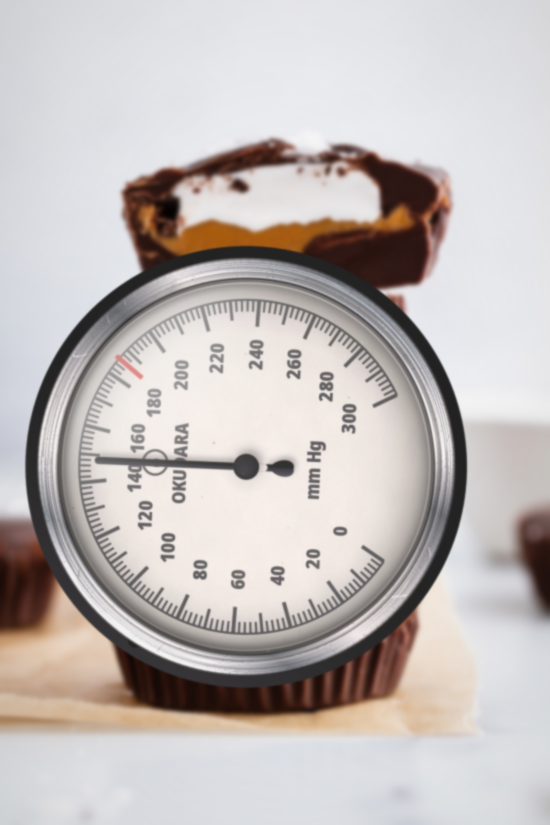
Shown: 148; mmHg
